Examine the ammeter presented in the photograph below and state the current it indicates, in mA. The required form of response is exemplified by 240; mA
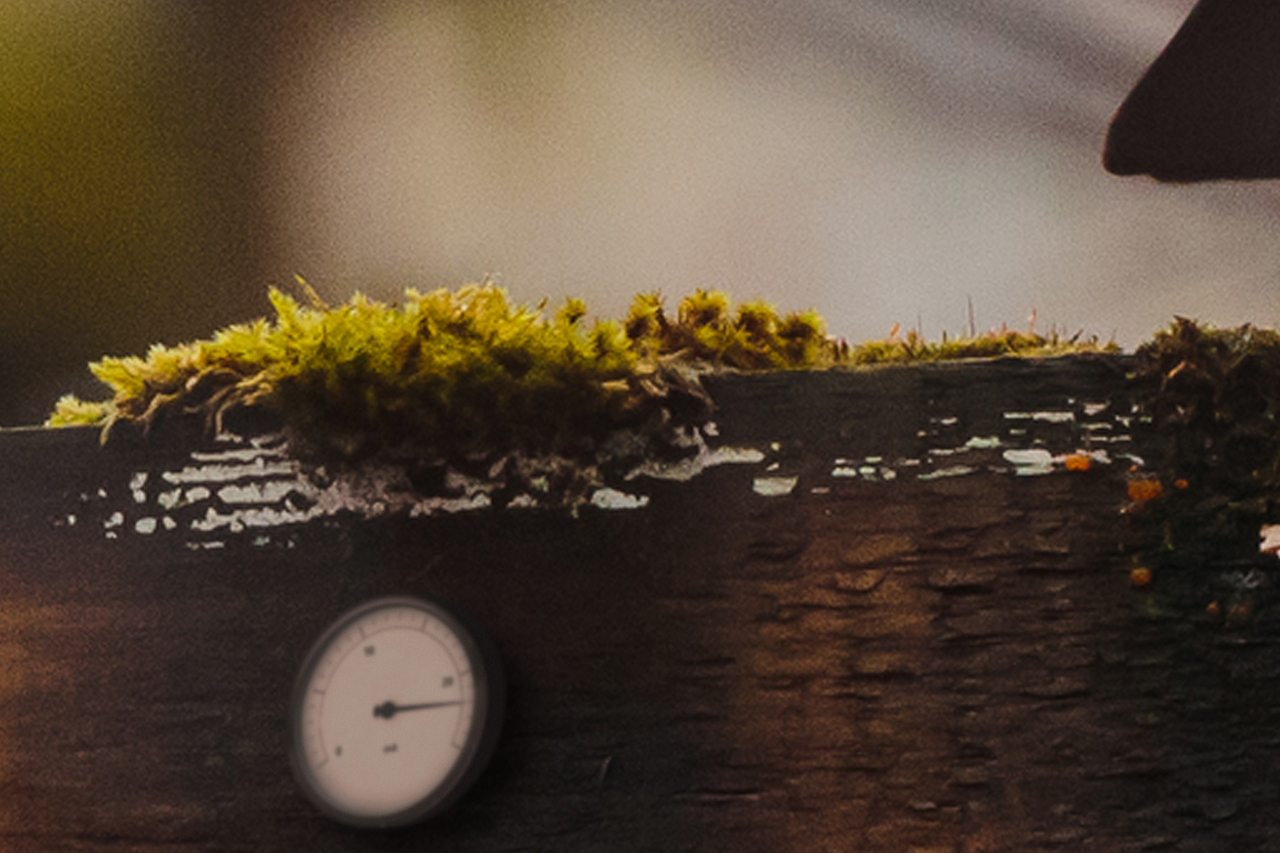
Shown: 22; mA
